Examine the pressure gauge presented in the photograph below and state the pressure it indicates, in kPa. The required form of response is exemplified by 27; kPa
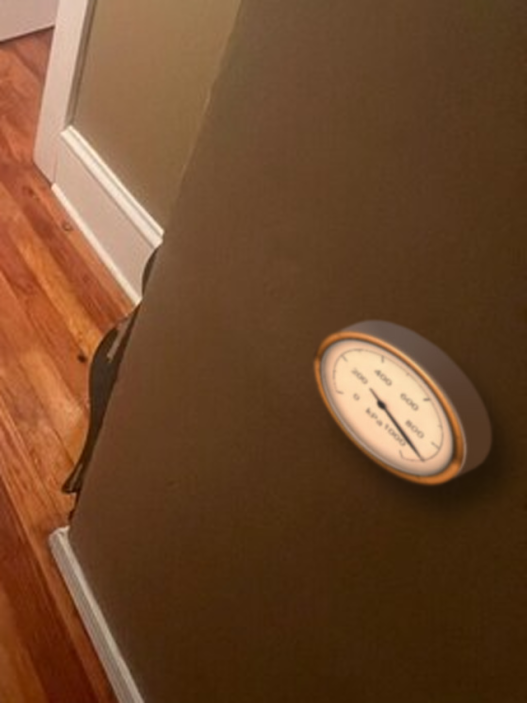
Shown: 900; kPa
